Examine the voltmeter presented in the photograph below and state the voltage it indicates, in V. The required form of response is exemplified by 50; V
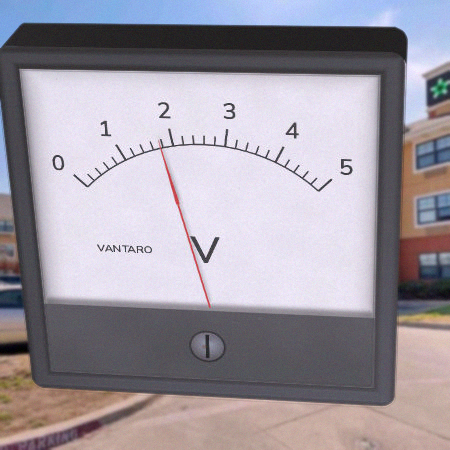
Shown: 1.8; V
